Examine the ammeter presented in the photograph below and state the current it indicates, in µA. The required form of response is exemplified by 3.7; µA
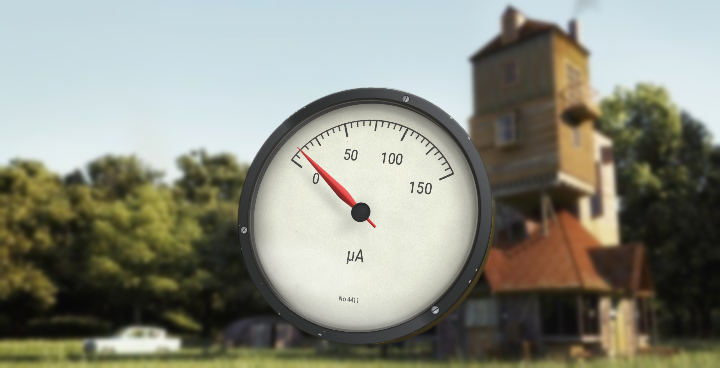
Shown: 10; µA
